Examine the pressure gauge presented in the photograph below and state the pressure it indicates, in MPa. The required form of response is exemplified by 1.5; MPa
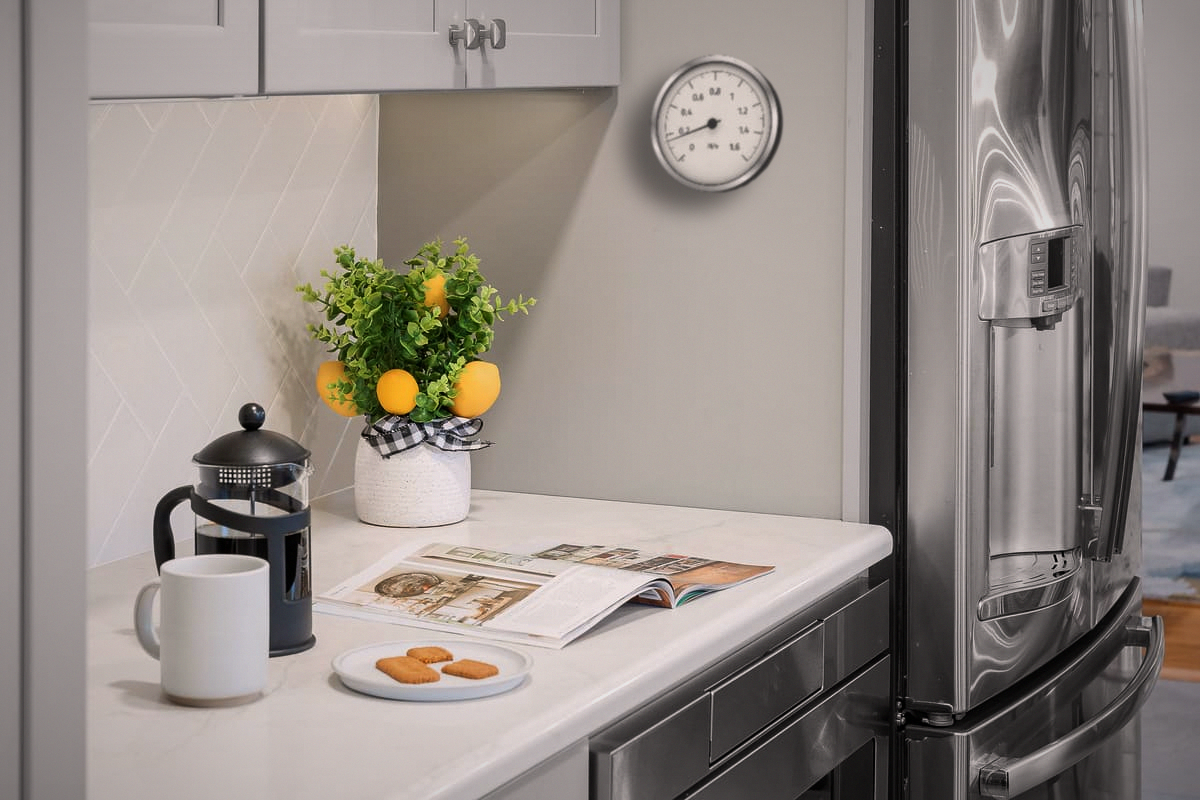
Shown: 0.15; MPa
